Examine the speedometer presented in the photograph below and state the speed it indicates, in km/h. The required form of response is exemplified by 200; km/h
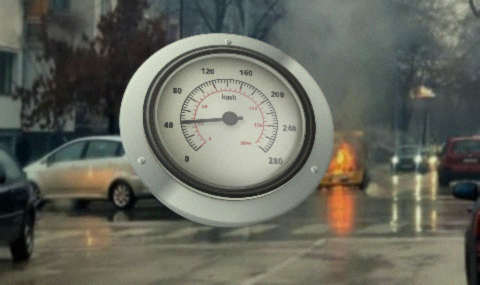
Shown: 40; km/h
